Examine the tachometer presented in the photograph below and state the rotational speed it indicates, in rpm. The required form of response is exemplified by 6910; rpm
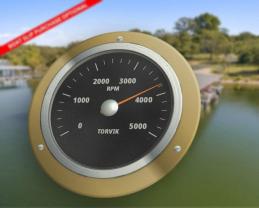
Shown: 3800; rpm
